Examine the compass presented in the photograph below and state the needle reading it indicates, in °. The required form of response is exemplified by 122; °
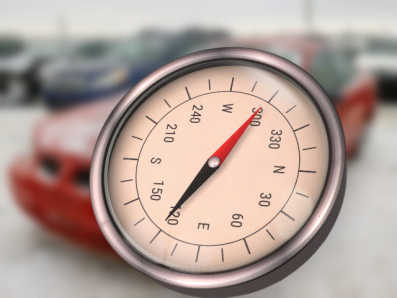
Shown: 300; °
